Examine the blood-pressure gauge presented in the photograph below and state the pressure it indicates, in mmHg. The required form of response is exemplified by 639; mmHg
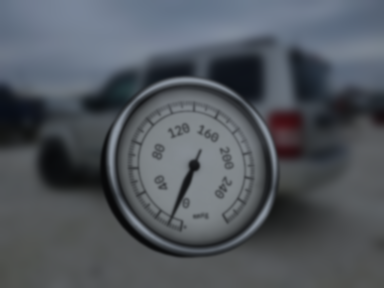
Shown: 10; mmHg
